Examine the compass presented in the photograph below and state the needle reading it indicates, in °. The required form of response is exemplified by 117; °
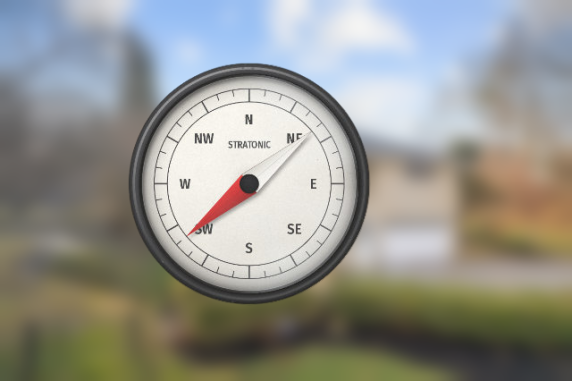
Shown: 230; °
